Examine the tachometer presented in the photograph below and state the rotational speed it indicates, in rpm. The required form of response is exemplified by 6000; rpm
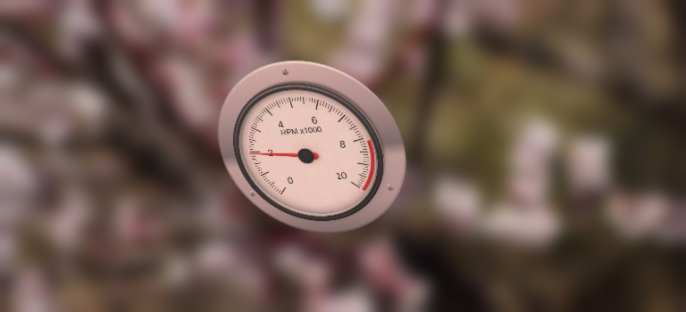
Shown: 2000; rpm
